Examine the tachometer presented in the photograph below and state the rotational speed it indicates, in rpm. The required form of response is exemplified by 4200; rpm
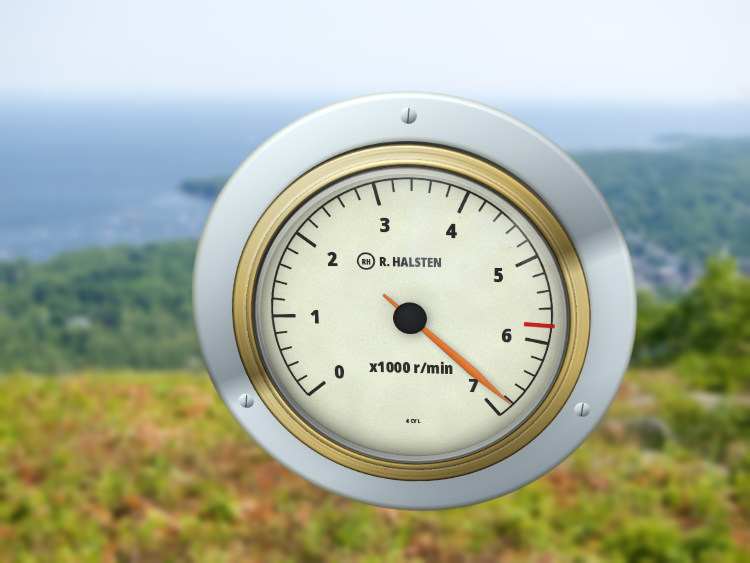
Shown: 6800; rpm
